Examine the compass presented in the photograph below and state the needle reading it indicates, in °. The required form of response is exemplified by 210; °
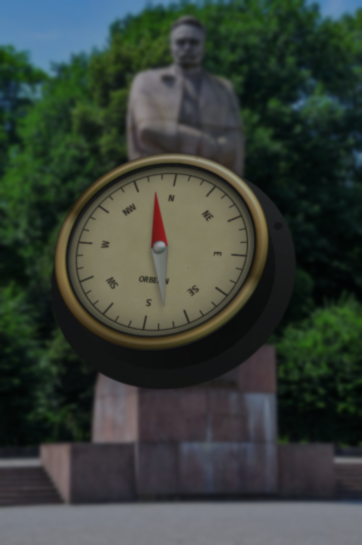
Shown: 345; °
